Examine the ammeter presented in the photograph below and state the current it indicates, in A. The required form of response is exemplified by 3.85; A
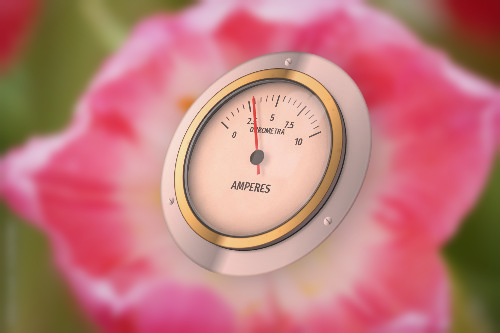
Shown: 3; A
